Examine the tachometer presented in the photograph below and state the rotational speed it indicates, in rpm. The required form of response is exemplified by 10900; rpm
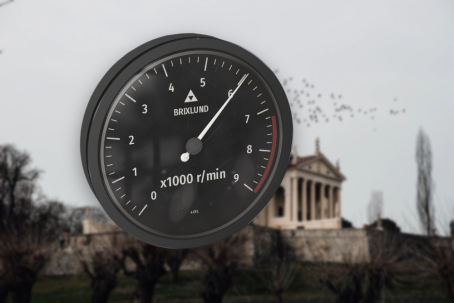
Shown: 6000; rpm
